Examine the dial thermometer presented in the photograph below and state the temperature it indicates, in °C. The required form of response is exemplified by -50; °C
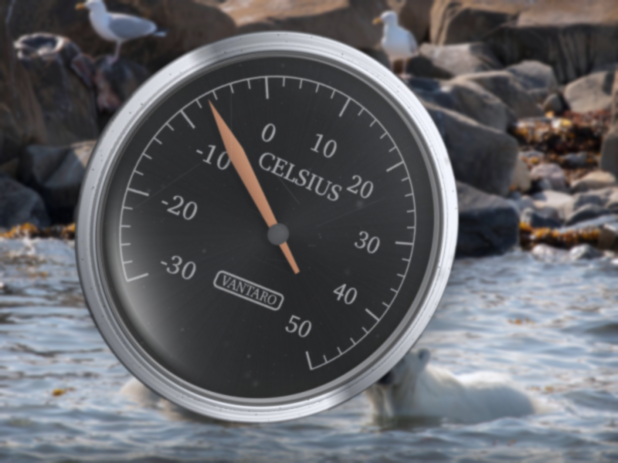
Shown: -7; °C
